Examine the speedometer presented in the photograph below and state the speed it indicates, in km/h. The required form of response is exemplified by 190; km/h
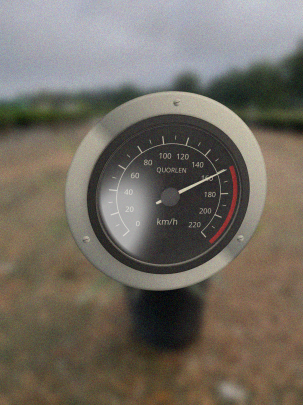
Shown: 160; km/h
